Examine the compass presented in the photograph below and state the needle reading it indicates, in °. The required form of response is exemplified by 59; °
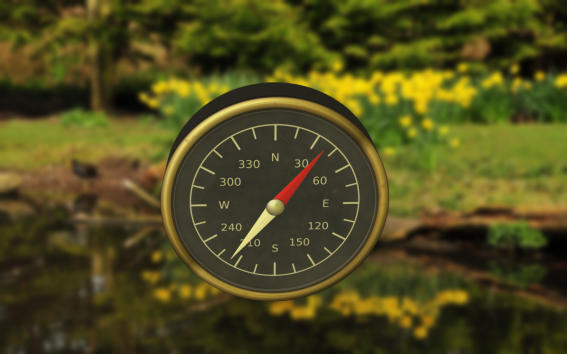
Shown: 37.5; °
